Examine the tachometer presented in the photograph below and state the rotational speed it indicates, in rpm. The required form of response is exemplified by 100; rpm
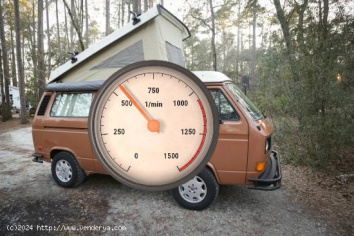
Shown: 550; rpm
